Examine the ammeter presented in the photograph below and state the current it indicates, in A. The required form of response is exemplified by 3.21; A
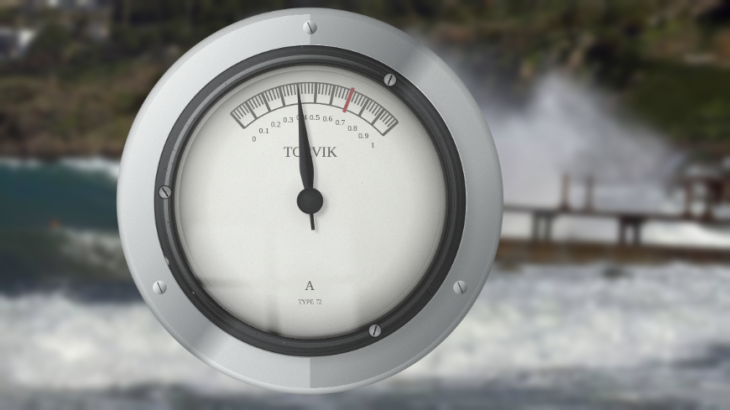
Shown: 0.4; A
